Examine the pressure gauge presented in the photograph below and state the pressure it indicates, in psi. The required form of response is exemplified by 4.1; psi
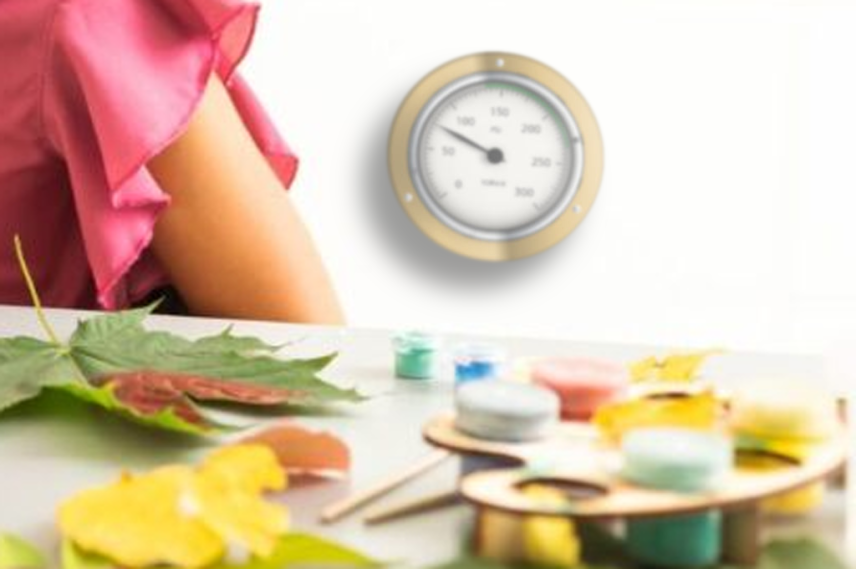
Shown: 75; psi
